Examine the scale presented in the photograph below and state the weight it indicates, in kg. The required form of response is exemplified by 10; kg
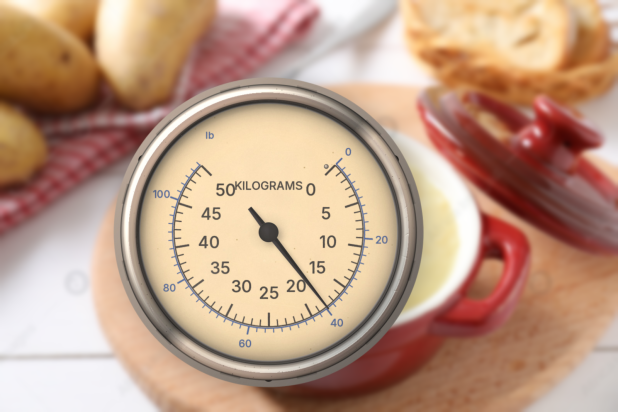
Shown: 18; kg
